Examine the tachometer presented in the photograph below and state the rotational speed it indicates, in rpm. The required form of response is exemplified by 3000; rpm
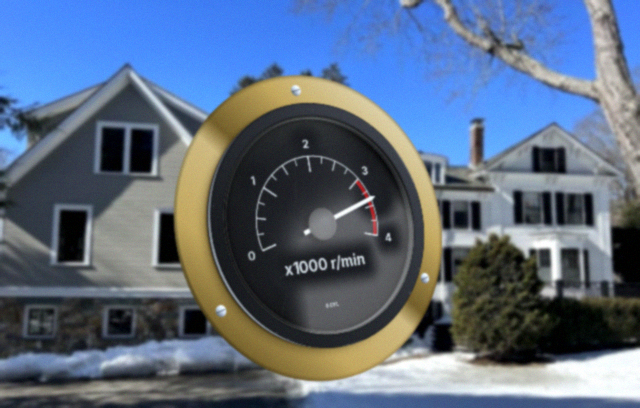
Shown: 3375; rpm
